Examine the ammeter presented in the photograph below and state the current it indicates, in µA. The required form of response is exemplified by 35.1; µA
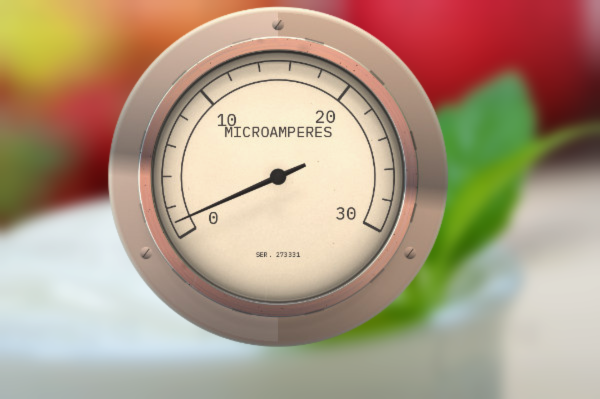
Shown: 1; µA
